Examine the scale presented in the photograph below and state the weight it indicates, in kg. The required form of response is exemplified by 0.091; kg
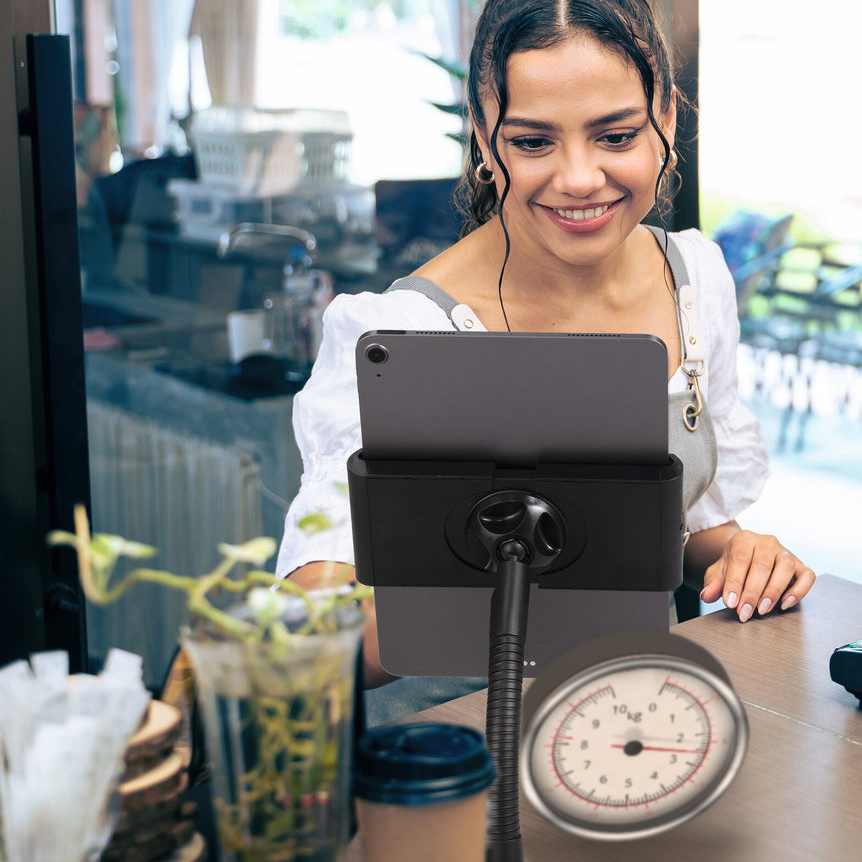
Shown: 2.5; kg
